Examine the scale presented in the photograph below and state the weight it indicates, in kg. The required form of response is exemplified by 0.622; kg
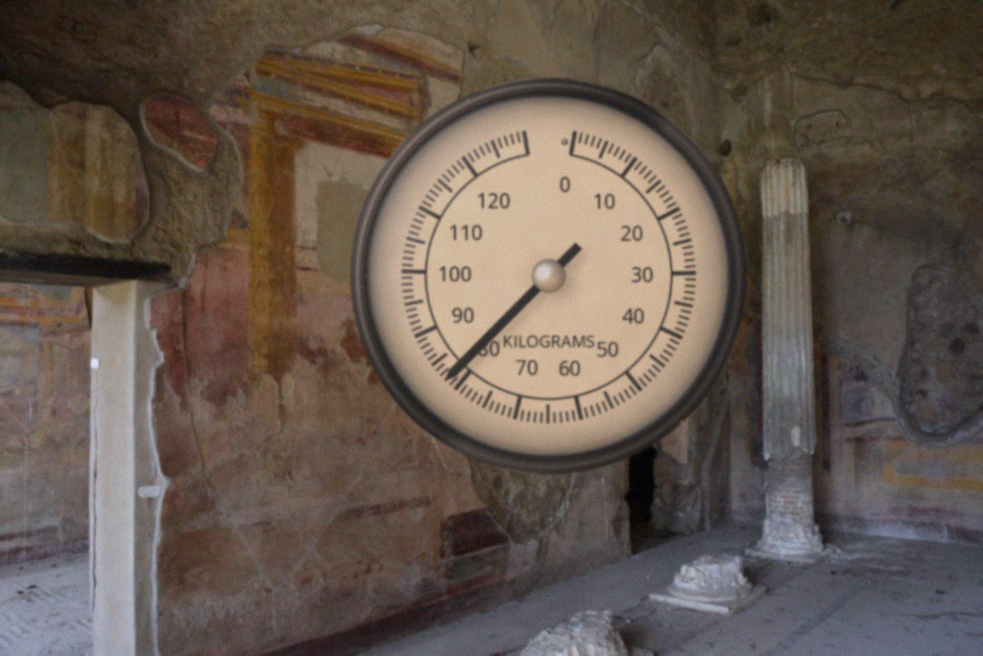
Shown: 82; kg
